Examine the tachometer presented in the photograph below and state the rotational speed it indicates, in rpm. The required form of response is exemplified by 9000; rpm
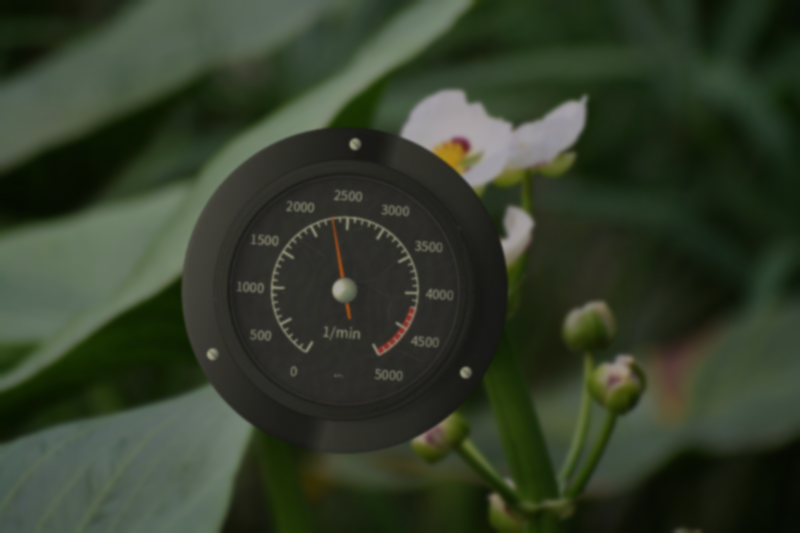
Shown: 2300; rpm
